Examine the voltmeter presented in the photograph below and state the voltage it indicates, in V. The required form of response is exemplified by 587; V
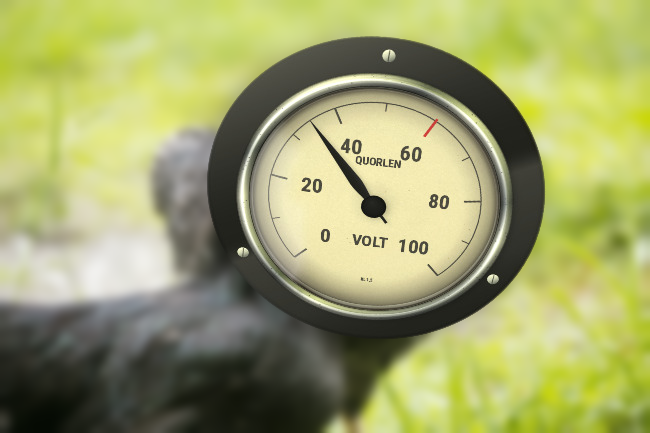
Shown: 35; V
